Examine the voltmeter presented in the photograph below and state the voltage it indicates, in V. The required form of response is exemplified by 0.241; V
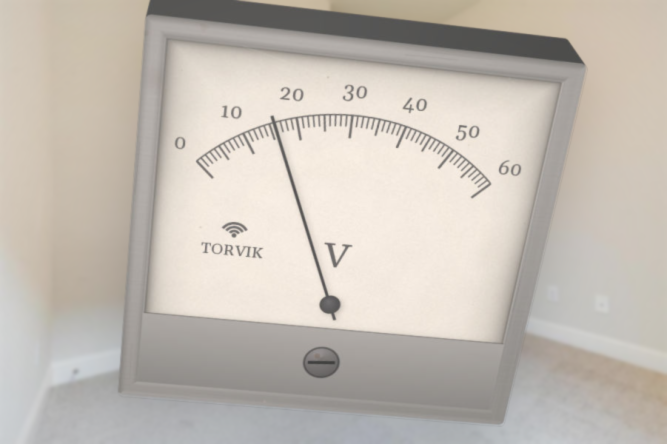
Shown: 16; V
